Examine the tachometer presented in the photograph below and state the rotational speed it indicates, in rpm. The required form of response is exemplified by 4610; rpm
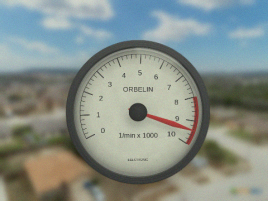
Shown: 9400; rpm
